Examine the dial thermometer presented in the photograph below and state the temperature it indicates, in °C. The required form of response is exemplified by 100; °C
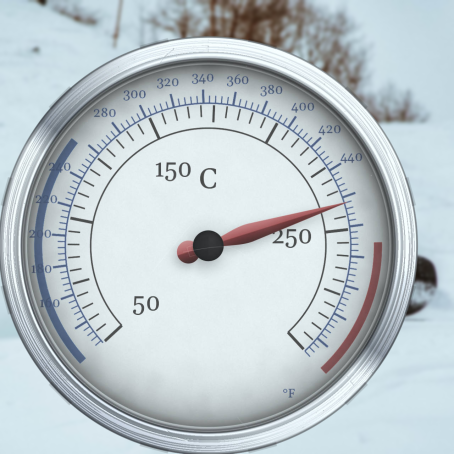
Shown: 240; °C
